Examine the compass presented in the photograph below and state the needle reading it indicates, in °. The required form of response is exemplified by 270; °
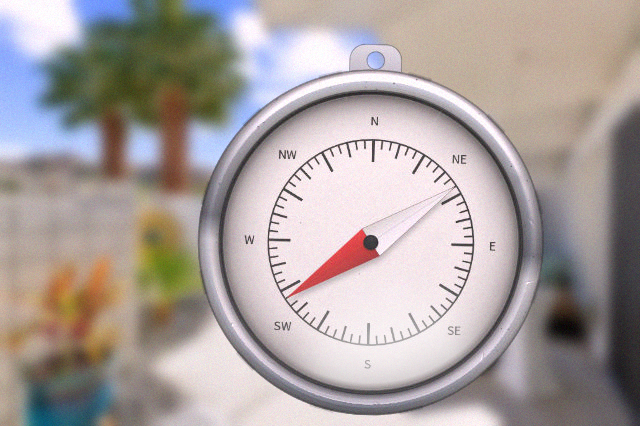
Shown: 235; °
